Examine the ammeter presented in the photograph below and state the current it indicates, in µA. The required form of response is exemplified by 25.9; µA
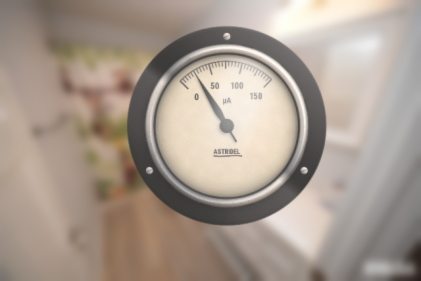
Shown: 25; µA
